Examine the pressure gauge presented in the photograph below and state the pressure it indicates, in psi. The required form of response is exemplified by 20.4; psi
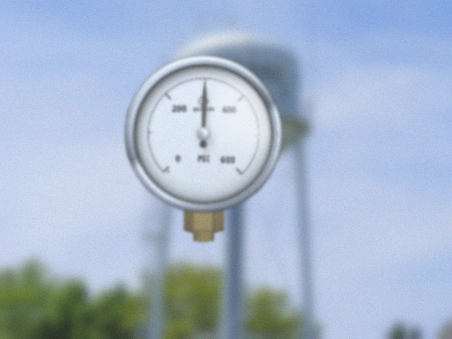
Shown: 300; psi
